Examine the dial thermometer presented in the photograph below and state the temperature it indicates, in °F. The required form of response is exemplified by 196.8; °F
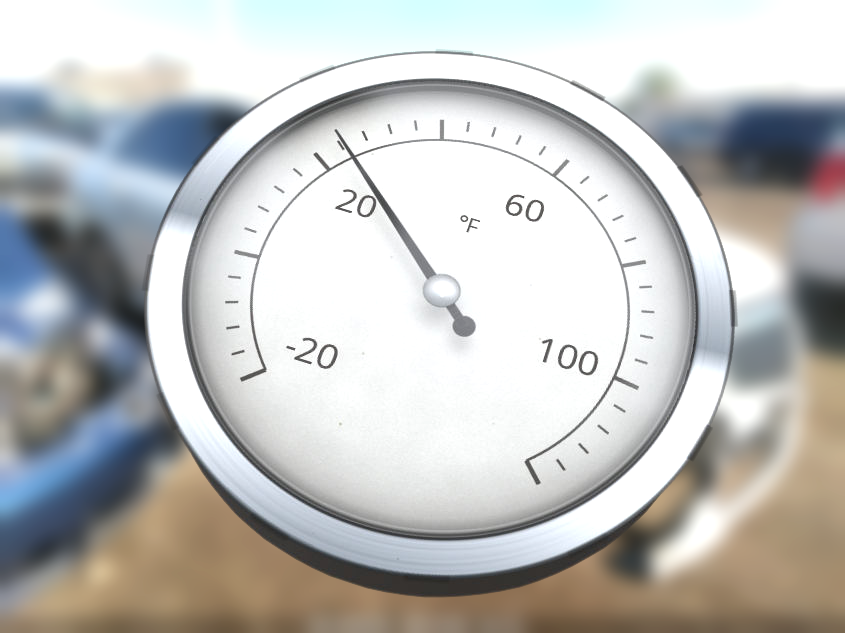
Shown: 24; °F
